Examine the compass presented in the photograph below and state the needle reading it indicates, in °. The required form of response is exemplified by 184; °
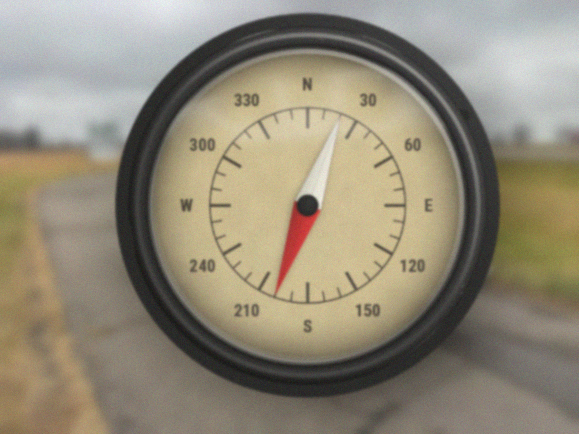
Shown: 200; °
